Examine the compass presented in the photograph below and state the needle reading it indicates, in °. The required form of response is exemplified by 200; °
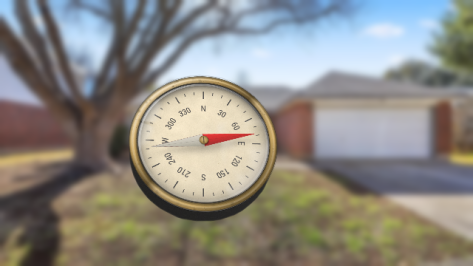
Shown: 80; °
